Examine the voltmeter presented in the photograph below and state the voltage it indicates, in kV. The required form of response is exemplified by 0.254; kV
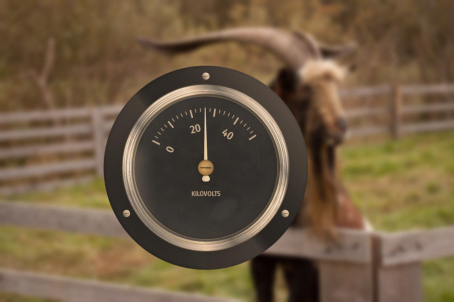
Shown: 26; kV
